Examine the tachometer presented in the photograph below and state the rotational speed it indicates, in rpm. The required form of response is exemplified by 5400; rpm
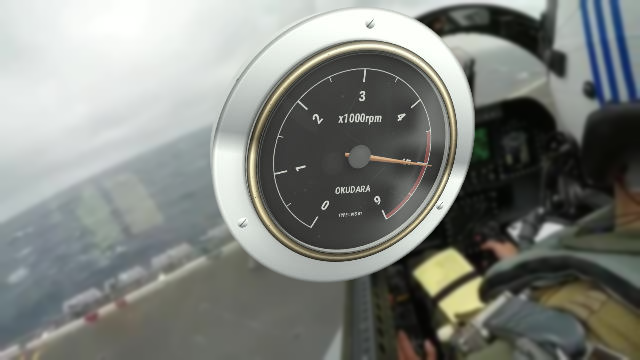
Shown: 5000; rpm
